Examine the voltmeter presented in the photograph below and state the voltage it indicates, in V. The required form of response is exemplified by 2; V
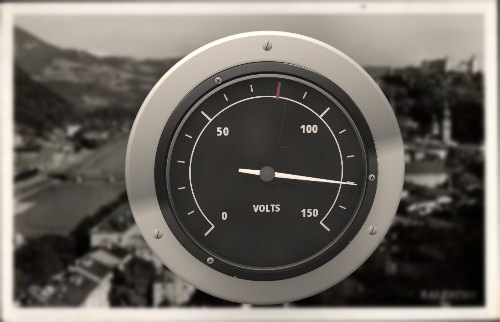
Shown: 130; V
